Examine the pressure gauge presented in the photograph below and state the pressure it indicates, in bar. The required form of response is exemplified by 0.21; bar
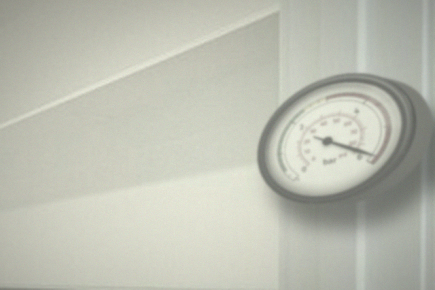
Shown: 5.8; bar
